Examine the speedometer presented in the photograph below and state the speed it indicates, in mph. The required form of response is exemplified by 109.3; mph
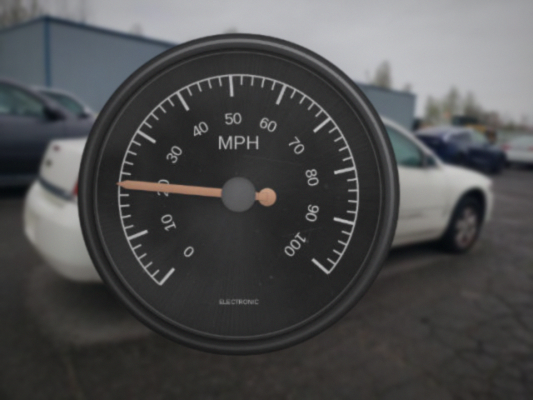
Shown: 20; mph
